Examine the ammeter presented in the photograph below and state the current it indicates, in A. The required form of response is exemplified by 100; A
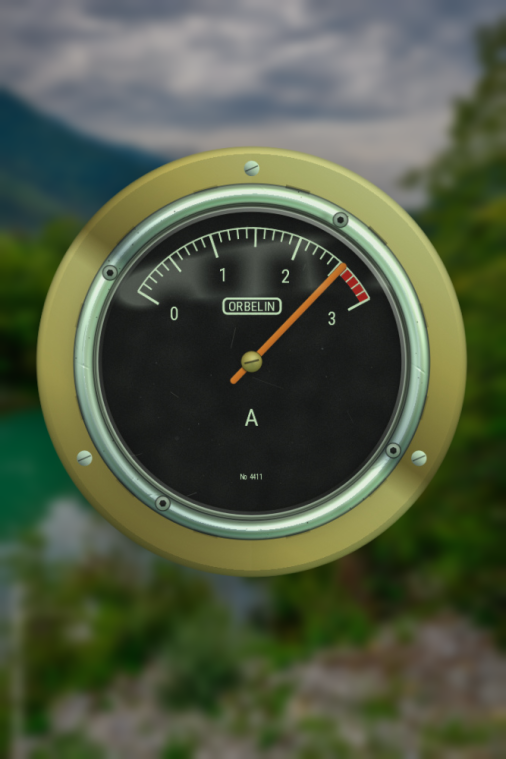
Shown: 2.55; A
